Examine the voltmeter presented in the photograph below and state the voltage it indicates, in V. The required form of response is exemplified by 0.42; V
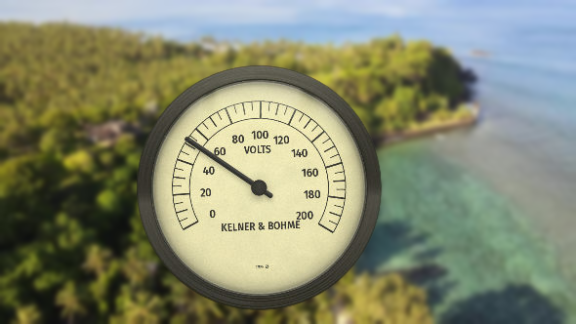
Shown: 52.5; V
